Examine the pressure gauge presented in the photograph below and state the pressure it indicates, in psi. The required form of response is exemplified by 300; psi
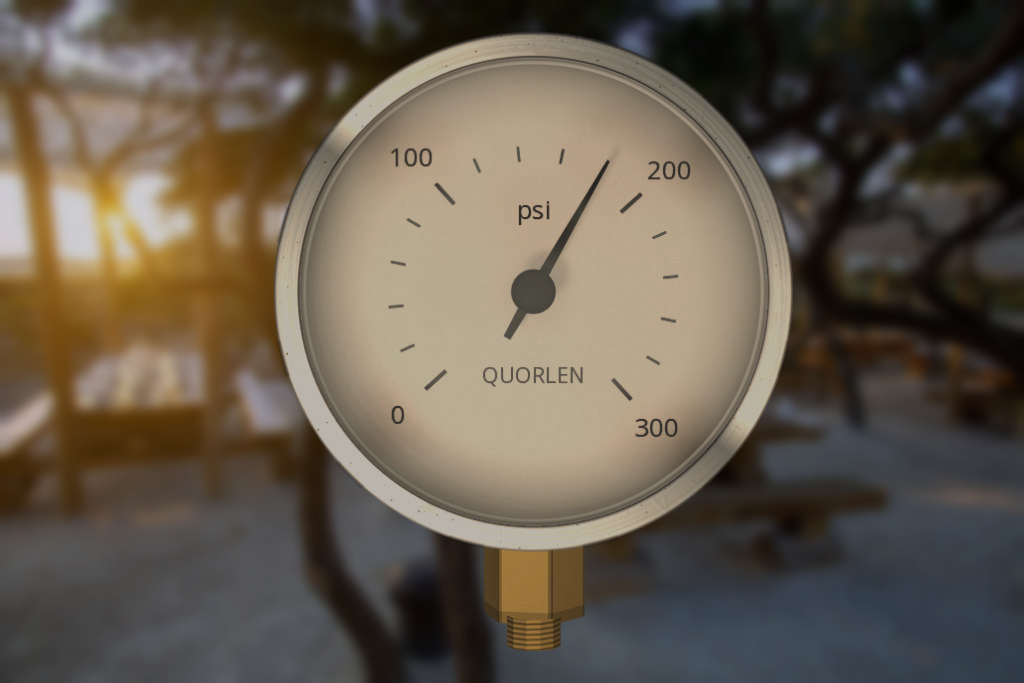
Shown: 180; psi
